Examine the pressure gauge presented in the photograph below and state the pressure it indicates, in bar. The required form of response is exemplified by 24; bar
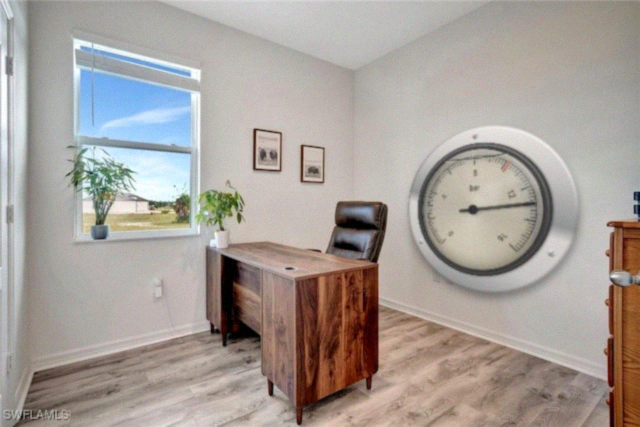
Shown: 13; bar
